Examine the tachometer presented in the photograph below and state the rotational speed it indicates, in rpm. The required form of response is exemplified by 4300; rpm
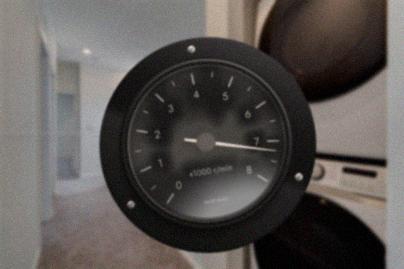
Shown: 7250; rpm
